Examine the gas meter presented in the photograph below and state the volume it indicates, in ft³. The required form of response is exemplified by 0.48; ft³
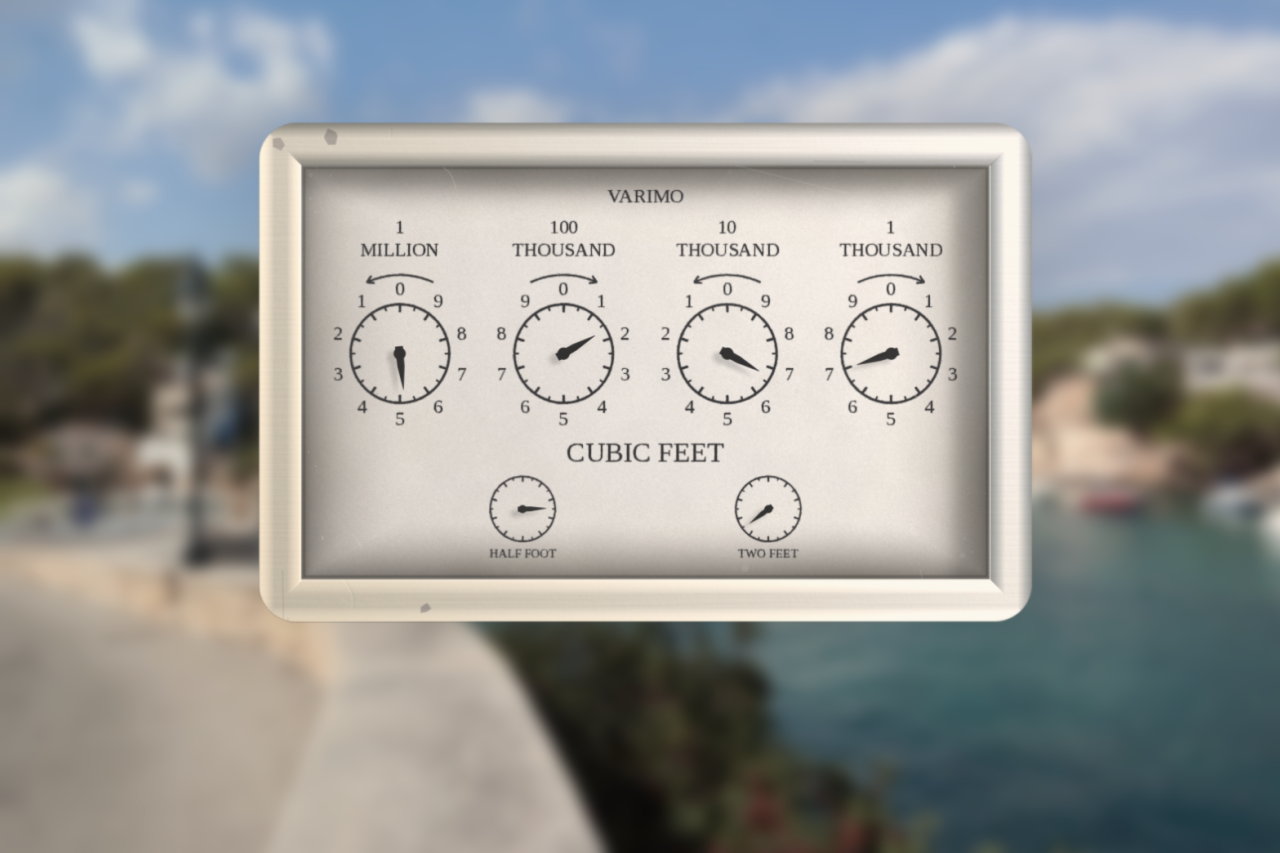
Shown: 516700; ft³
